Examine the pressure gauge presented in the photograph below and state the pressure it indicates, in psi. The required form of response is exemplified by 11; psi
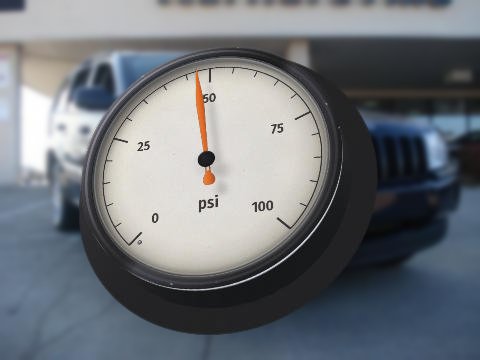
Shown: 47.5; psi
